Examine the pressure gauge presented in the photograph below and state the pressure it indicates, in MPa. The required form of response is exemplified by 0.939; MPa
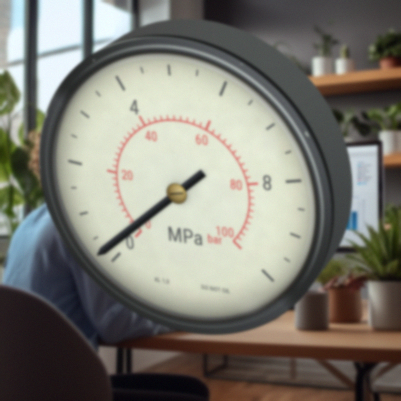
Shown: 0.25; MPa
